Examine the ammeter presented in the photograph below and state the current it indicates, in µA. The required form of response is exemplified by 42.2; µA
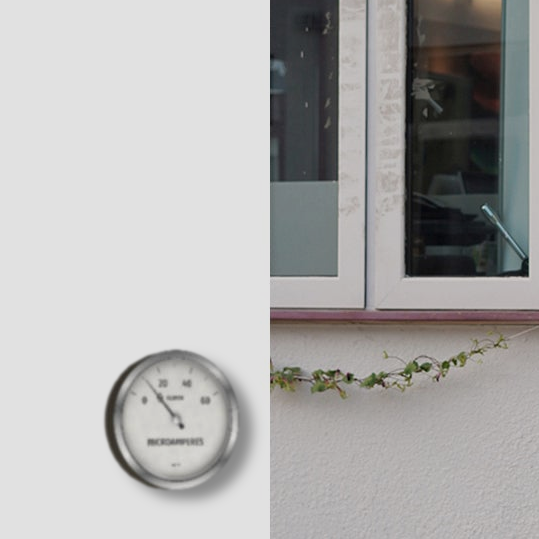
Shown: 10; µA
